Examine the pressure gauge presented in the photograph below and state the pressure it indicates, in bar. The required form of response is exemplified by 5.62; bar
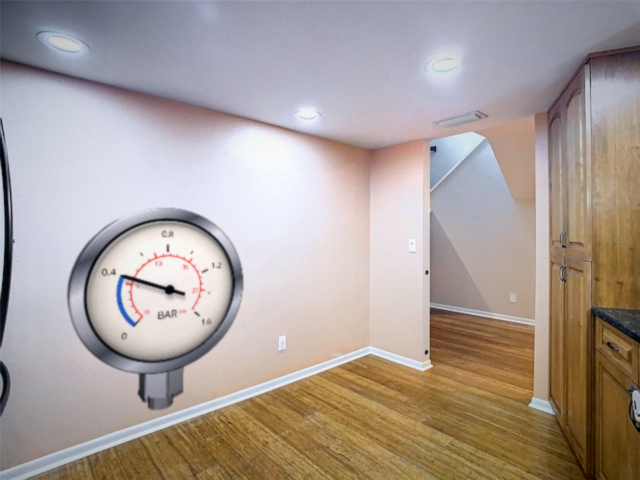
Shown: 0.4; bar
